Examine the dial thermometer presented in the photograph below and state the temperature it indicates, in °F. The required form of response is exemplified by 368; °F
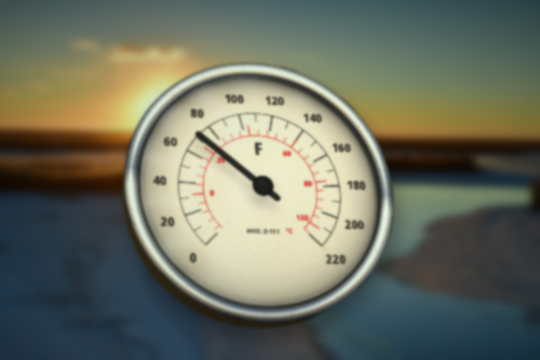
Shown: 70; °F
